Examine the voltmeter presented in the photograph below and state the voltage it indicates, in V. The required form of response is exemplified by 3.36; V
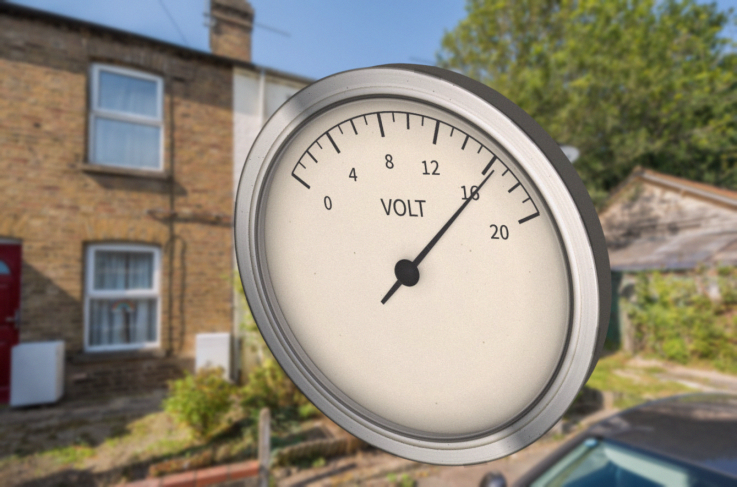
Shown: 16.5; V
